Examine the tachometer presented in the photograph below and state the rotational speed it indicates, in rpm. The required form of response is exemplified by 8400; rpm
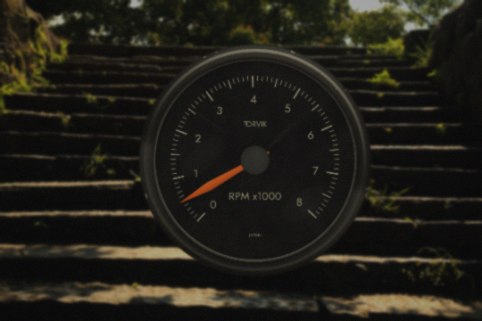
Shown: 500; rpm
